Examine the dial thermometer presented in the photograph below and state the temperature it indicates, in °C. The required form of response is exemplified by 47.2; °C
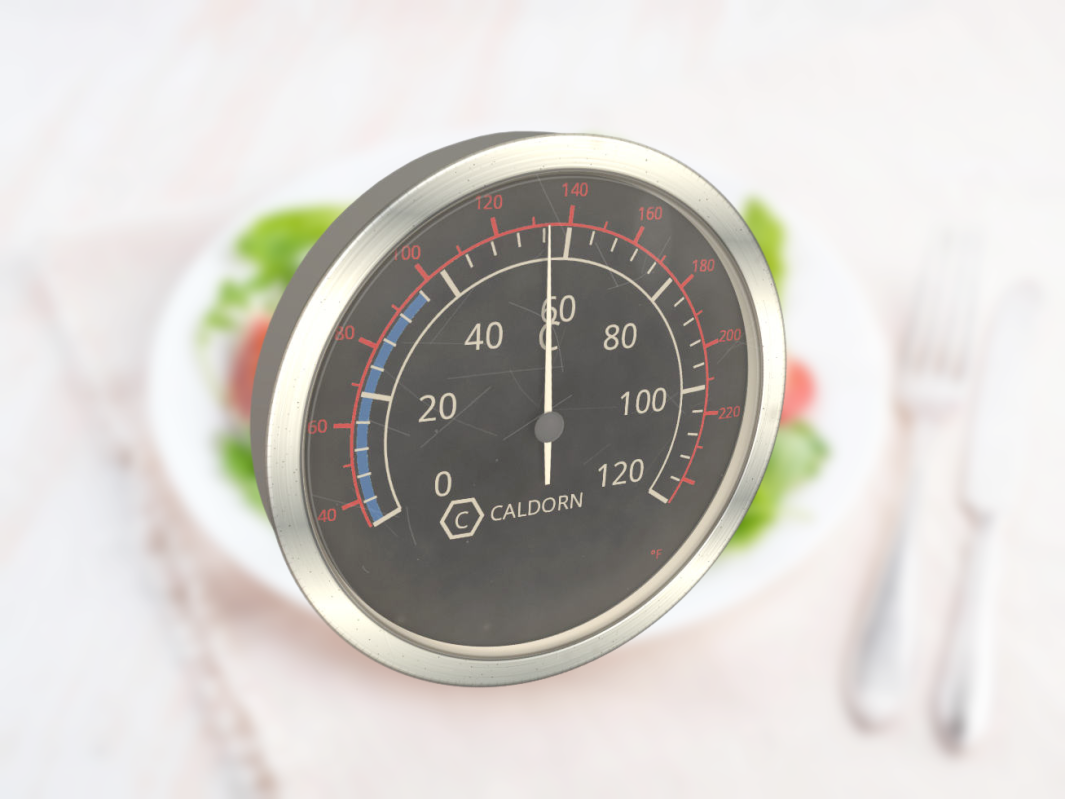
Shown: 56; °C
